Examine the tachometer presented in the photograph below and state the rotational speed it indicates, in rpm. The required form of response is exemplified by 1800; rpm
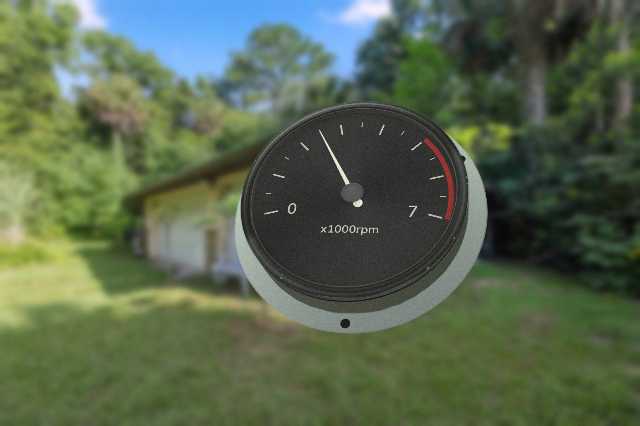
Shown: 2500; rpm
